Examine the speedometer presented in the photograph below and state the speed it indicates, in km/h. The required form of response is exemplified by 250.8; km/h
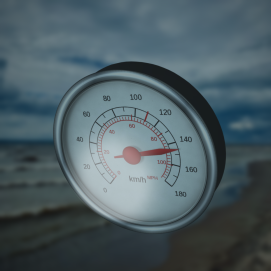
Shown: 145; km/h
